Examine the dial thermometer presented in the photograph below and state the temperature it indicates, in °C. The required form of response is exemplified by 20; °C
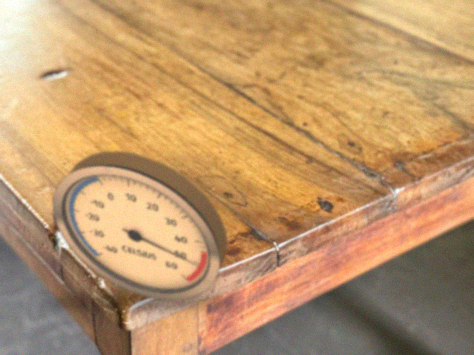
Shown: 50; °C
